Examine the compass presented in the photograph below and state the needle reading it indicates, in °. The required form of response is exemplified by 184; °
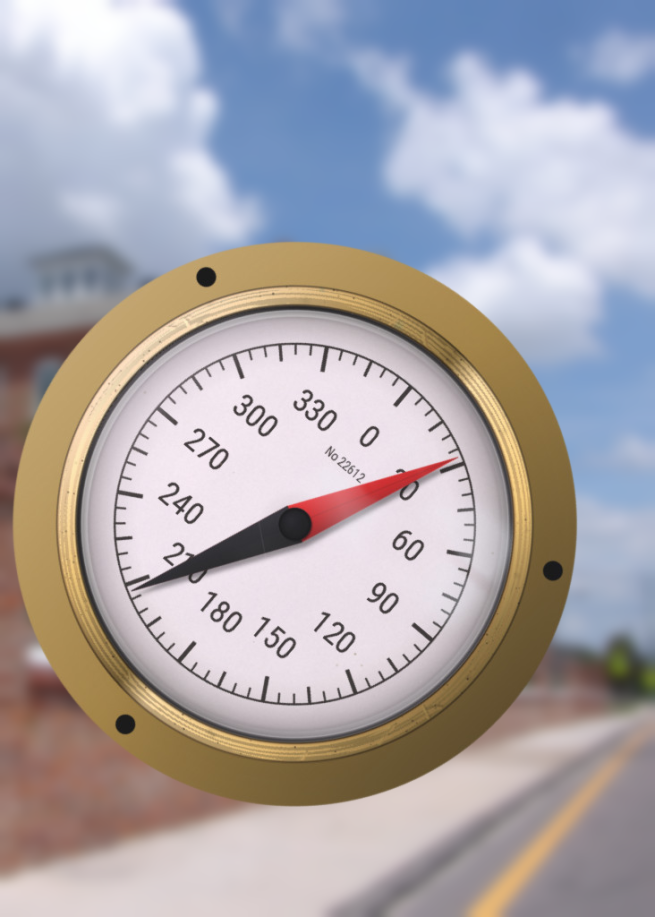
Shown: 27.5; °
